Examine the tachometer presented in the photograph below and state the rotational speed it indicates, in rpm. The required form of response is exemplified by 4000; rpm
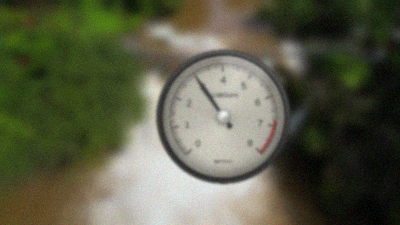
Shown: 3000; rpm
